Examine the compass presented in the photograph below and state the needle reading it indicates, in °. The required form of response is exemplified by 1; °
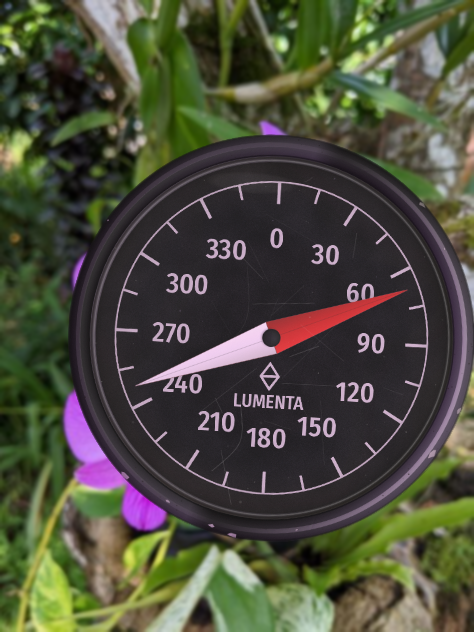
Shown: 67.5; °
